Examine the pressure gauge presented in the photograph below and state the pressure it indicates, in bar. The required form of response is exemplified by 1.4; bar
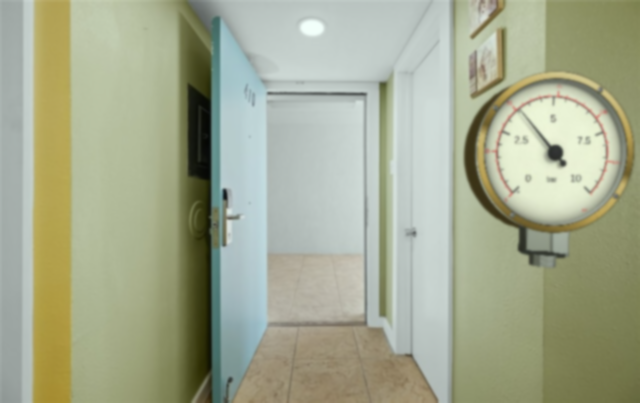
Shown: 3.5; bar
